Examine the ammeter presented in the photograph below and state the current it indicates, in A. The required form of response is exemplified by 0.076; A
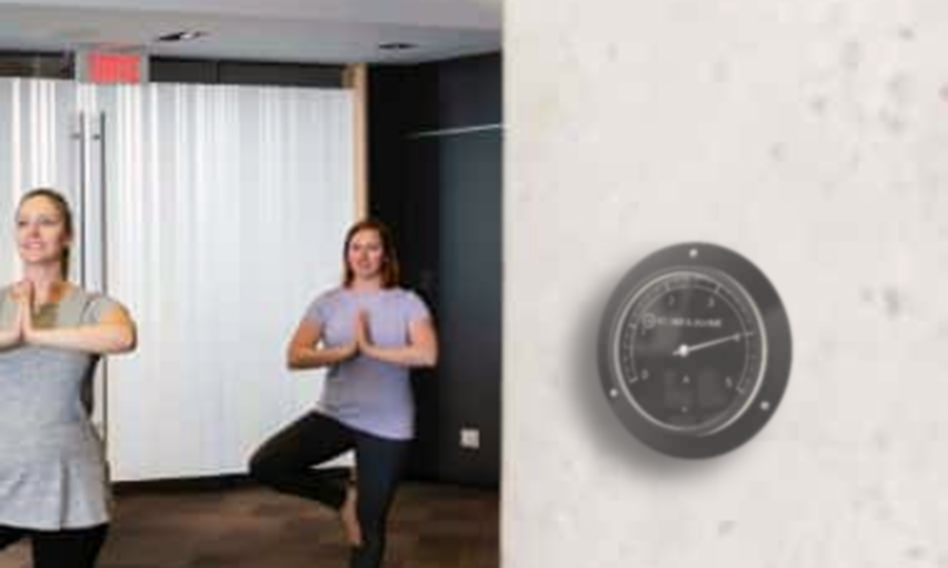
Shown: 4; A
